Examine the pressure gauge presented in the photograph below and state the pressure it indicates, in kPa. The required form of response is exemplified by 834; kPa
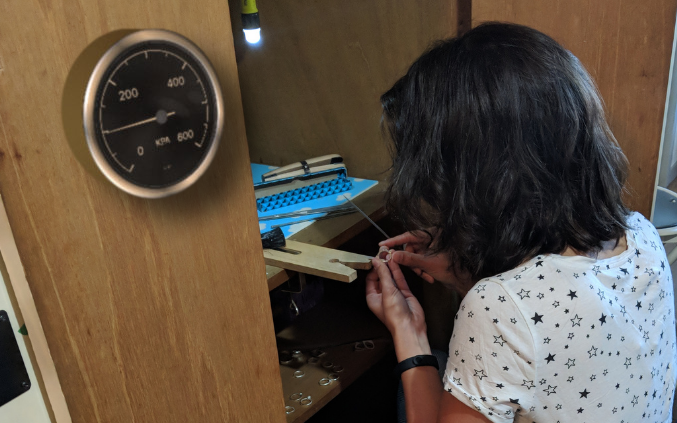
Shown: 100; kPa
